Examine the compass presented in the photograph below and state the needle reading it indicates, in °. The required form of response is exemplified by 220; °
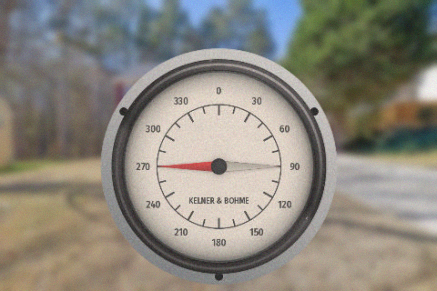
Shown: 270; °
